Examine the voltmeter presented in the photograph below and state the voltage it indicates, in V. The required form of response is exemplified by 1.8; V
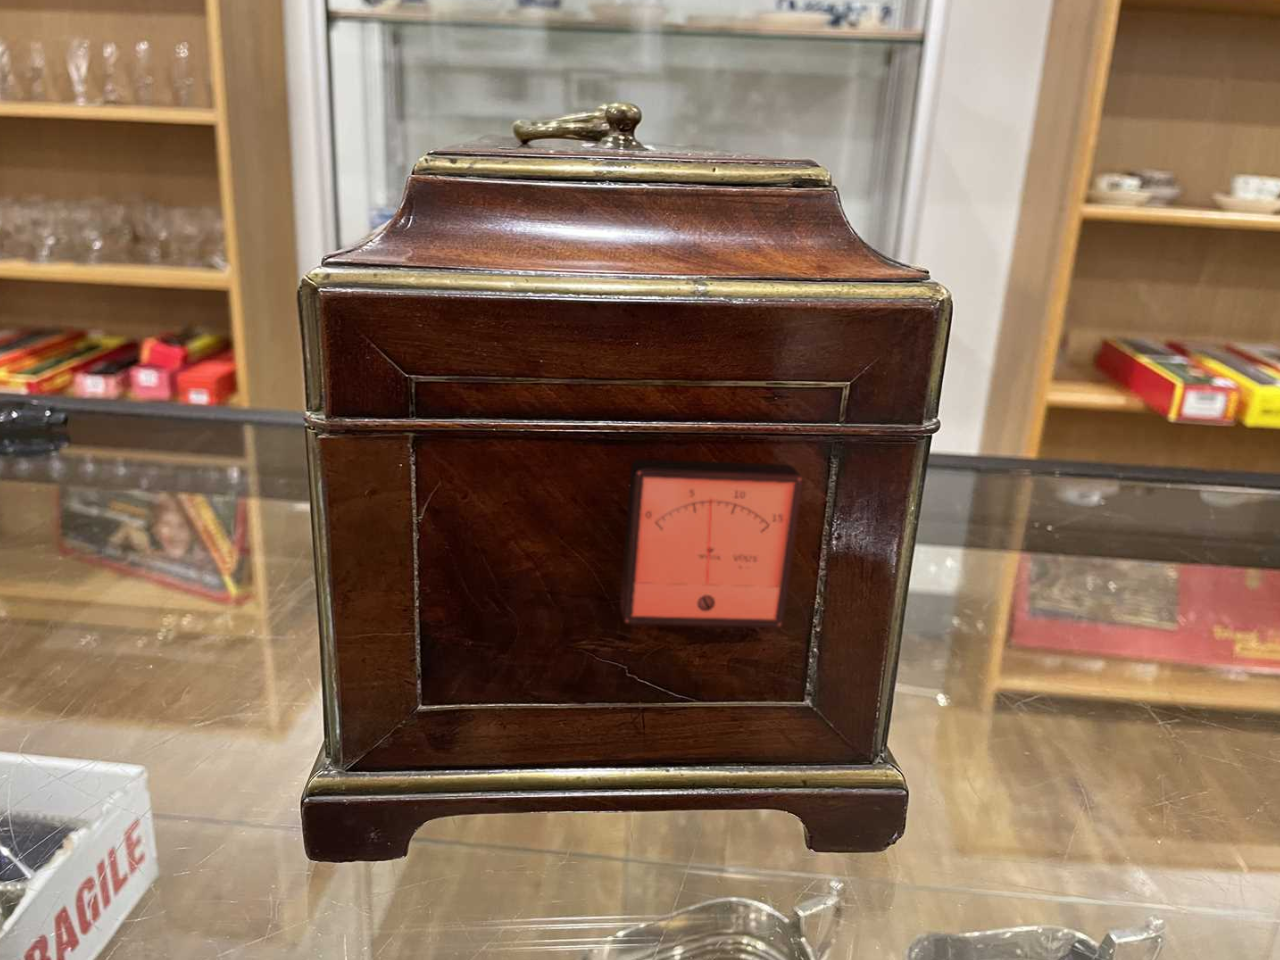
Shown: 7; V
